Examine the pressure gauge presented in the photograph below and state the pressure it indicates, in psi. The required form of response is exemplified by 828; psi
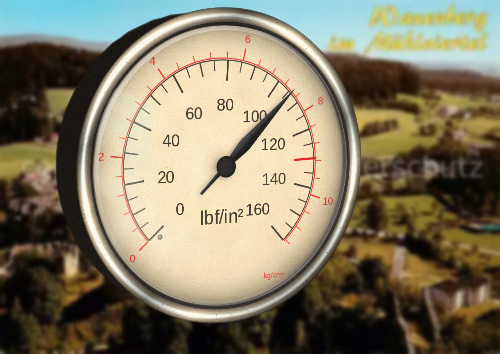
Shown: 105; psi
